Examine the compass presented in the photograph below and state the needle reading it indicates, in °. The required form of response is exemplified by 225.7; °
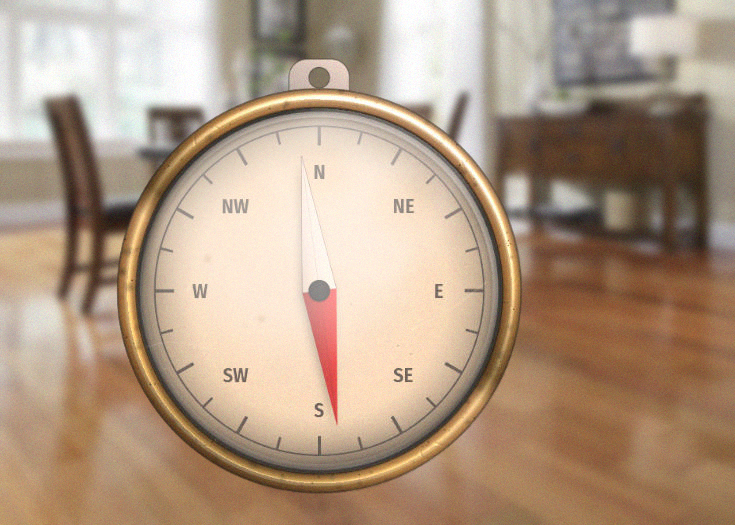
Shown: 172.5; °
